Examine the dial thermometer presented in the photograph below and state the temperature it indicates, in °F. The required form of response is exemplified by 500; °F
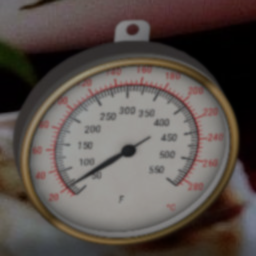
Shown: 75; °F
